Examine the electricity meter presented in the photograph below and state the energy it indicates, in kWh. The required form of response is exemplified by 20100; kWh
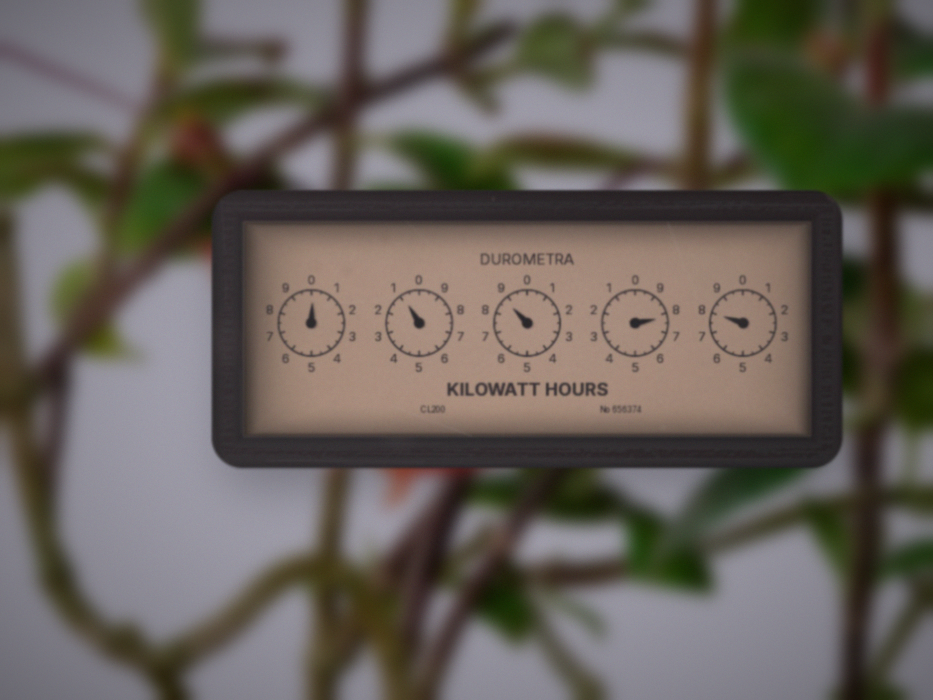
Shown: 878; kWh
